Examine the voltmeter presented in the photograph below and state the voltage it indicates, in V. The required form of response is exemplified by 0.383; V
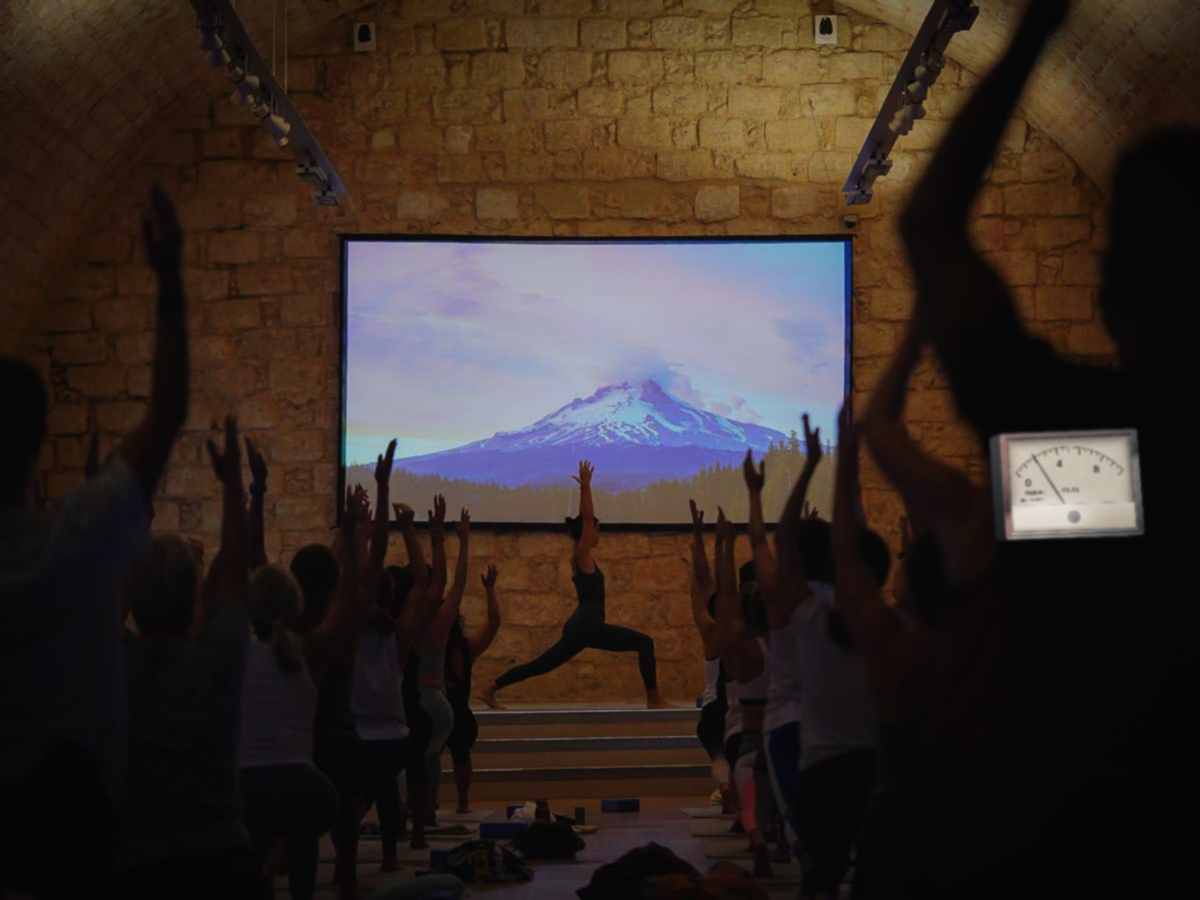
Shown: 2; V
